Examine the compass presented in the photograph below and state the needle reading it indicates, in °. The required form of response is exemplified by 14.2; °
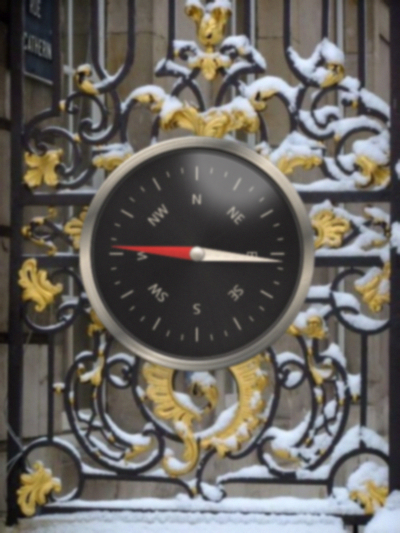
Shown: 275; °
